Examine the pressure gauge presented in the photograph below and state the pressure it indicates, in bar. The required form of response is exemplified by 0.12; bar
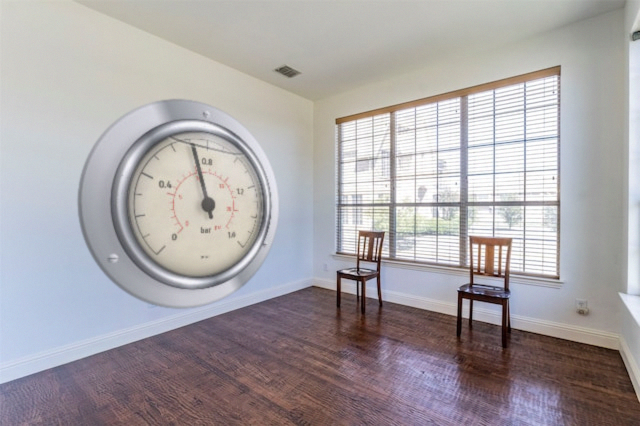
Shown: 0.7; bar
